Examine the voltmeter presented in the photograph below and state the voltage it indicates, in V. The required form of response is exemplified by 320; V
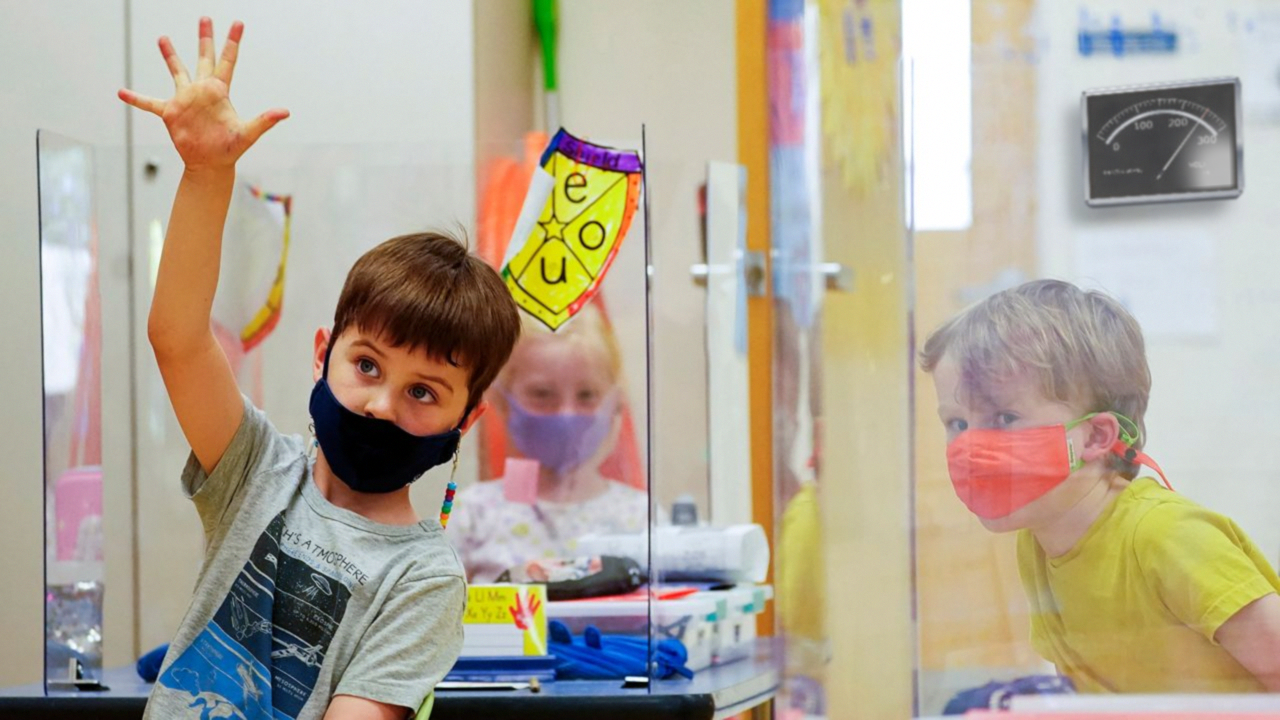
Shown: 250; V
